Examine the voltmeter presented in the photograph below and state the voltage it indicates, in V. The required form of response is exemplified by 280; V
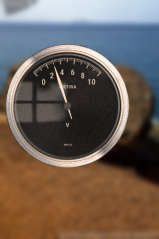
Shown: 3; V
